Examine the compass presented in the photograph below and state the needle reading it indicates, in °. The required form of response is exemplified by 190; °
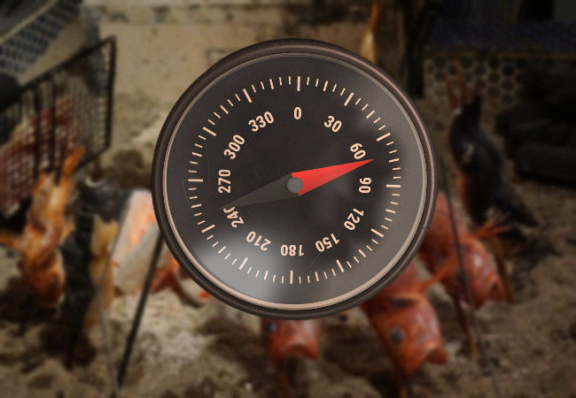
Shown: 70; °
